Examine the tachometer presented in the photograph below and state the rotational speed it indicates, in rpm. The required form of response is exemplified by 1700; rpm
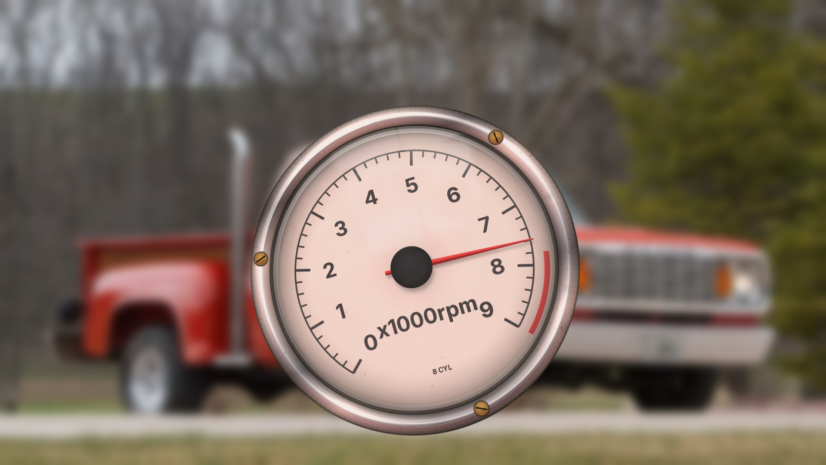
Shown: 7600; rpm
